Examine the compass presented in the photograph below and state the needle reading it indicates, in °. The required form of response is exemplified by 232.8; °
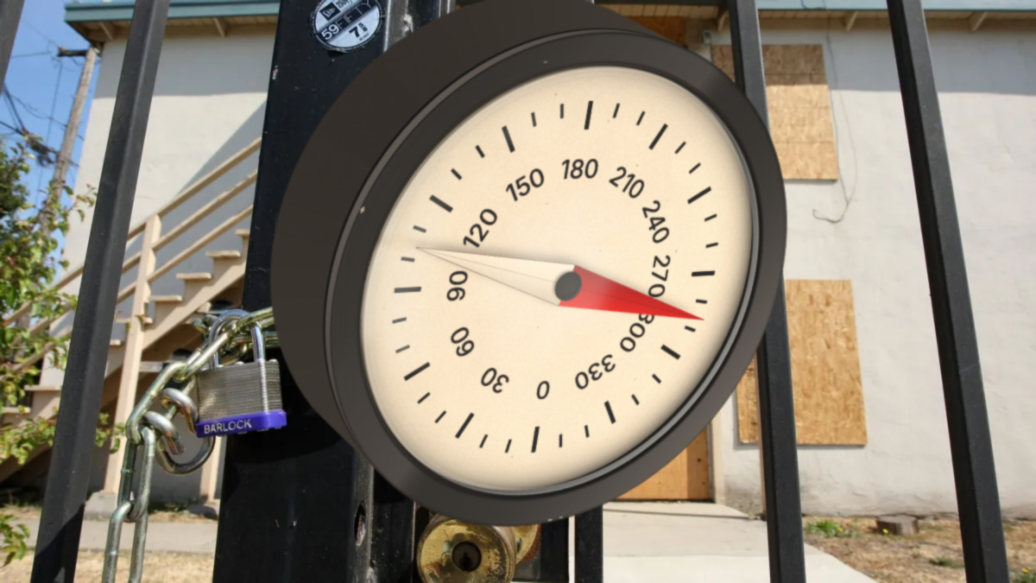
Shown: 285; °
